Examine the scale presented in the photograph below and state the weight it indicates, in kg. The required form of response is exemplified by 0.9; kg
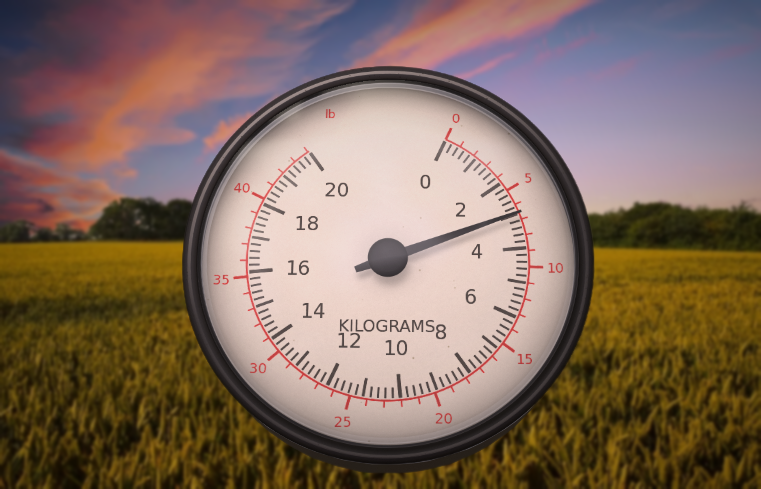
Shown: 3; kg
